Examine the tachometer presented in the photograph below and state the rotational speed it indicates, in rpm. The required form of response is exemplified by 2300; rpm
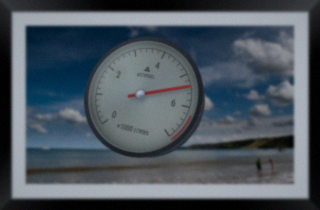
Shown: 5400; rpm
